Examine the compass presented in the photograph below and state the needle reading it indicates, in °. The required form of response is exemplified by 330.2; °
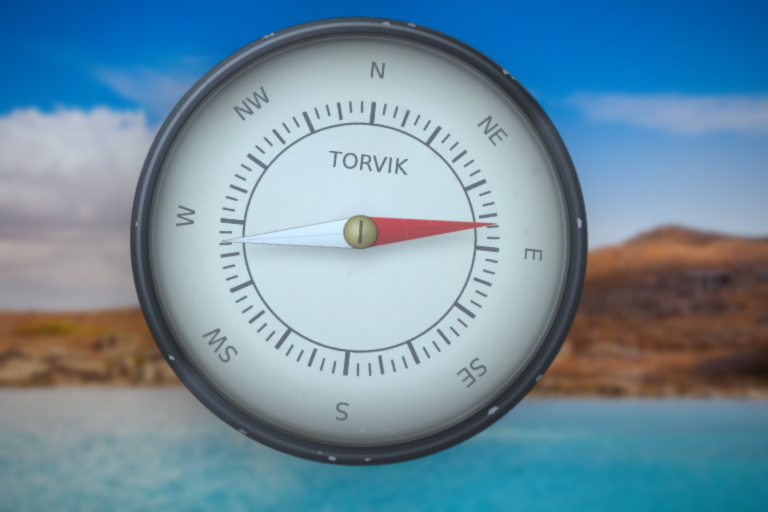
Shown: 80; °
